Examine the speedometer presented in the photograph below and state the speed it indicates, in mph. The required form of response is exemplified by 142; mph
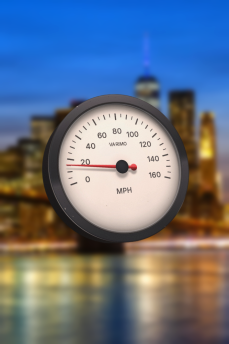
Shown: 15; mph
